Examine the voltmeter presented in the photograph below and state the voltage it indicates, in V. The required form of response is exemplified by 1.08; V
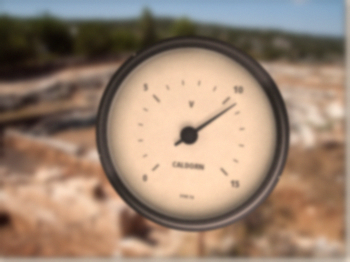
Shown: 10.5; V
